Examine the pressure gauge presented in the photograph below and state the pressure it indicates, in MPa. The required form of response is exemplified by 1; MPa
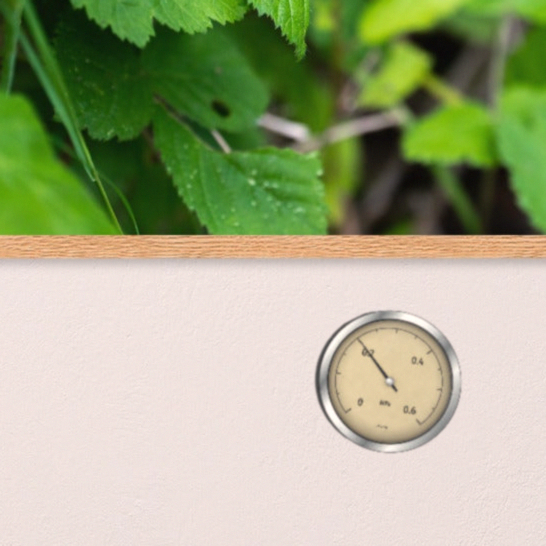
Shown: 0.2; MPa
